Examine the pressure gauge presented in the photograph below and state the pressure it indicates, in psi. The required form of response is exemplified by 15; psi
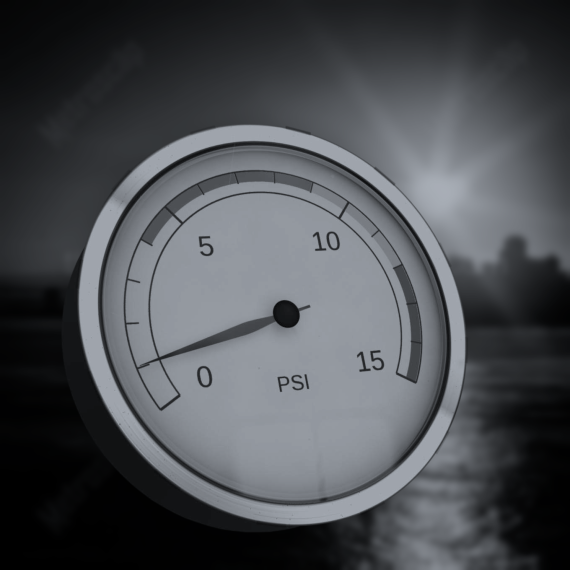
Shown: 1; psi
